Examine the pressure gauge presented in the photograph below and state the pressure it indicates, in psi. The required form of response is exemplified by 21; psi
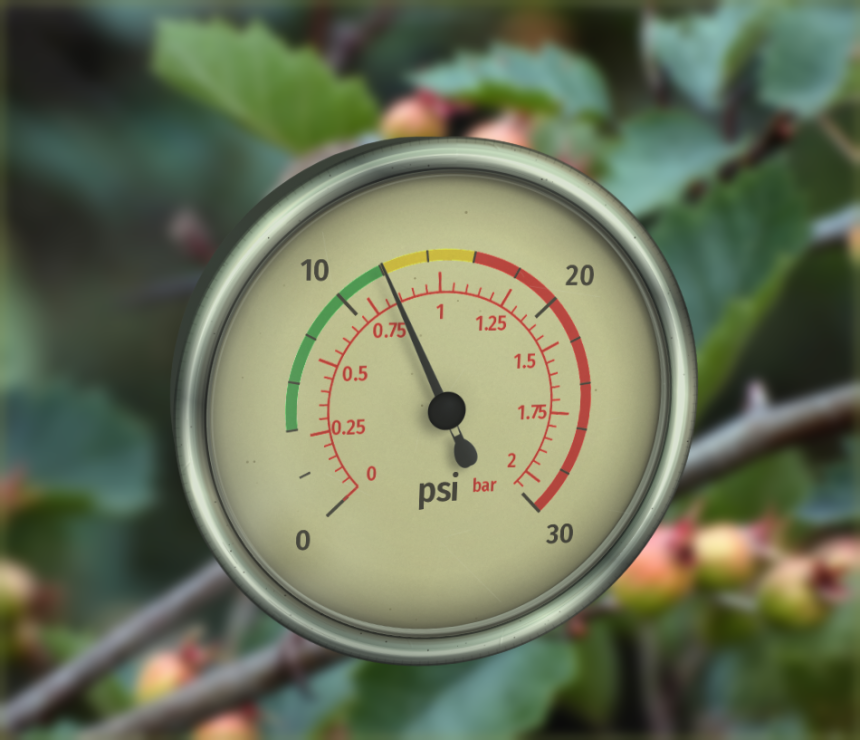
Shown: 12; psi
